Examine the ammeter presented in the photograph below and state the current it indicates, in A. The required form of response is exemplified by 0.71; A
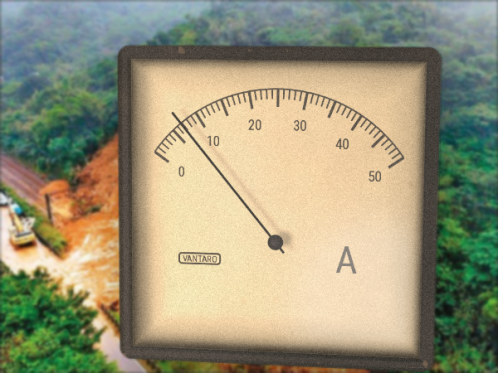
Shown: 7; A
